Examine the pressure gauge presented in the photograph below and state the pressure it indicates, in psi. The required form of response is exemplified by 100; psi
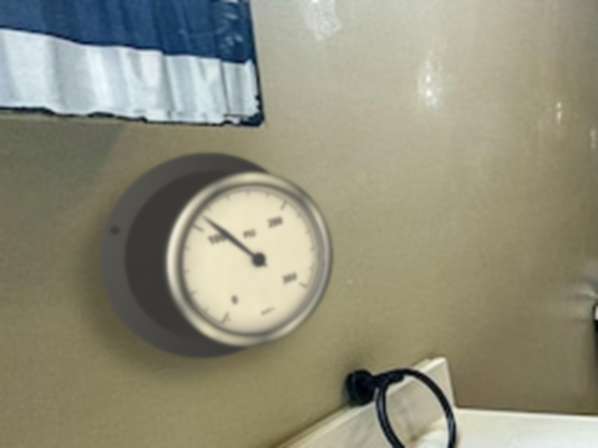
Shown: 110; psi
